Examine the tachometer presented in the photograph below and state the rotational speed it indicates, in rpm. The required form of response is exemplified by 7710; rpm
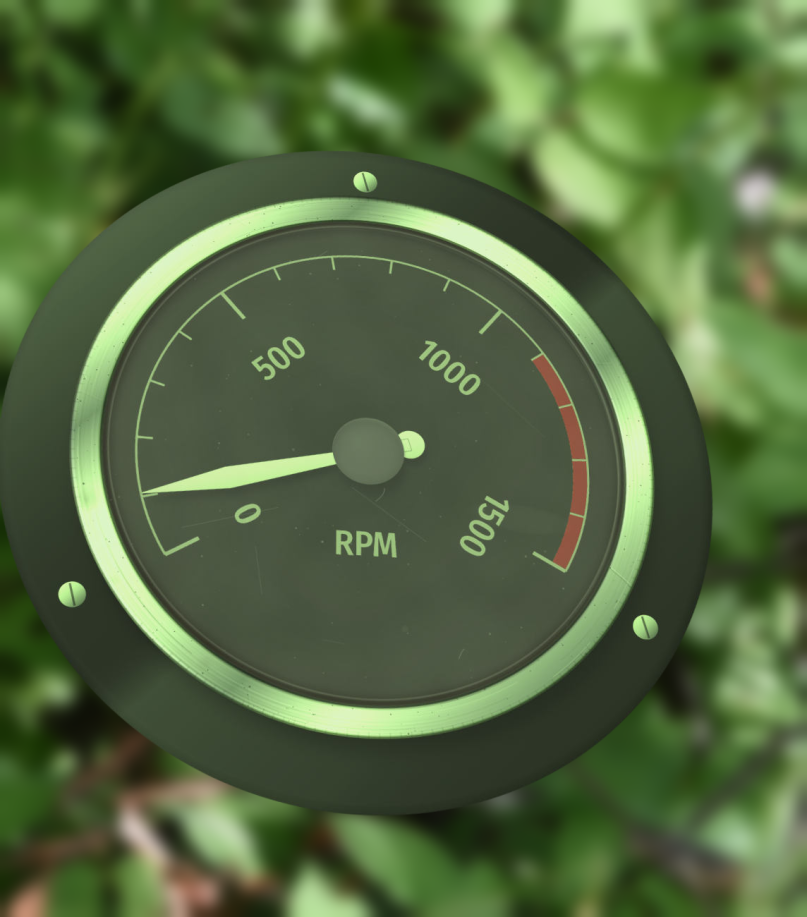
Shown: 100; rpm
